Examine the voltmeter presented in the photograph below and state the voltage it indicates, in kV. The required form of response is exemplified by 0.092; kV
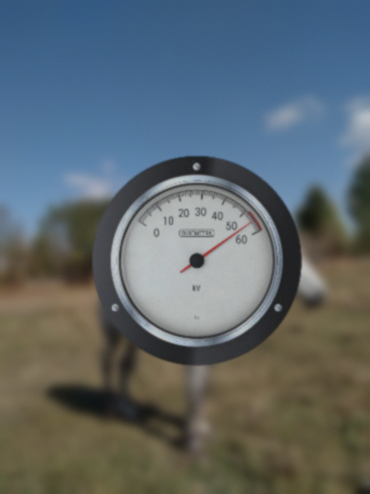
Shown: 55; kV
